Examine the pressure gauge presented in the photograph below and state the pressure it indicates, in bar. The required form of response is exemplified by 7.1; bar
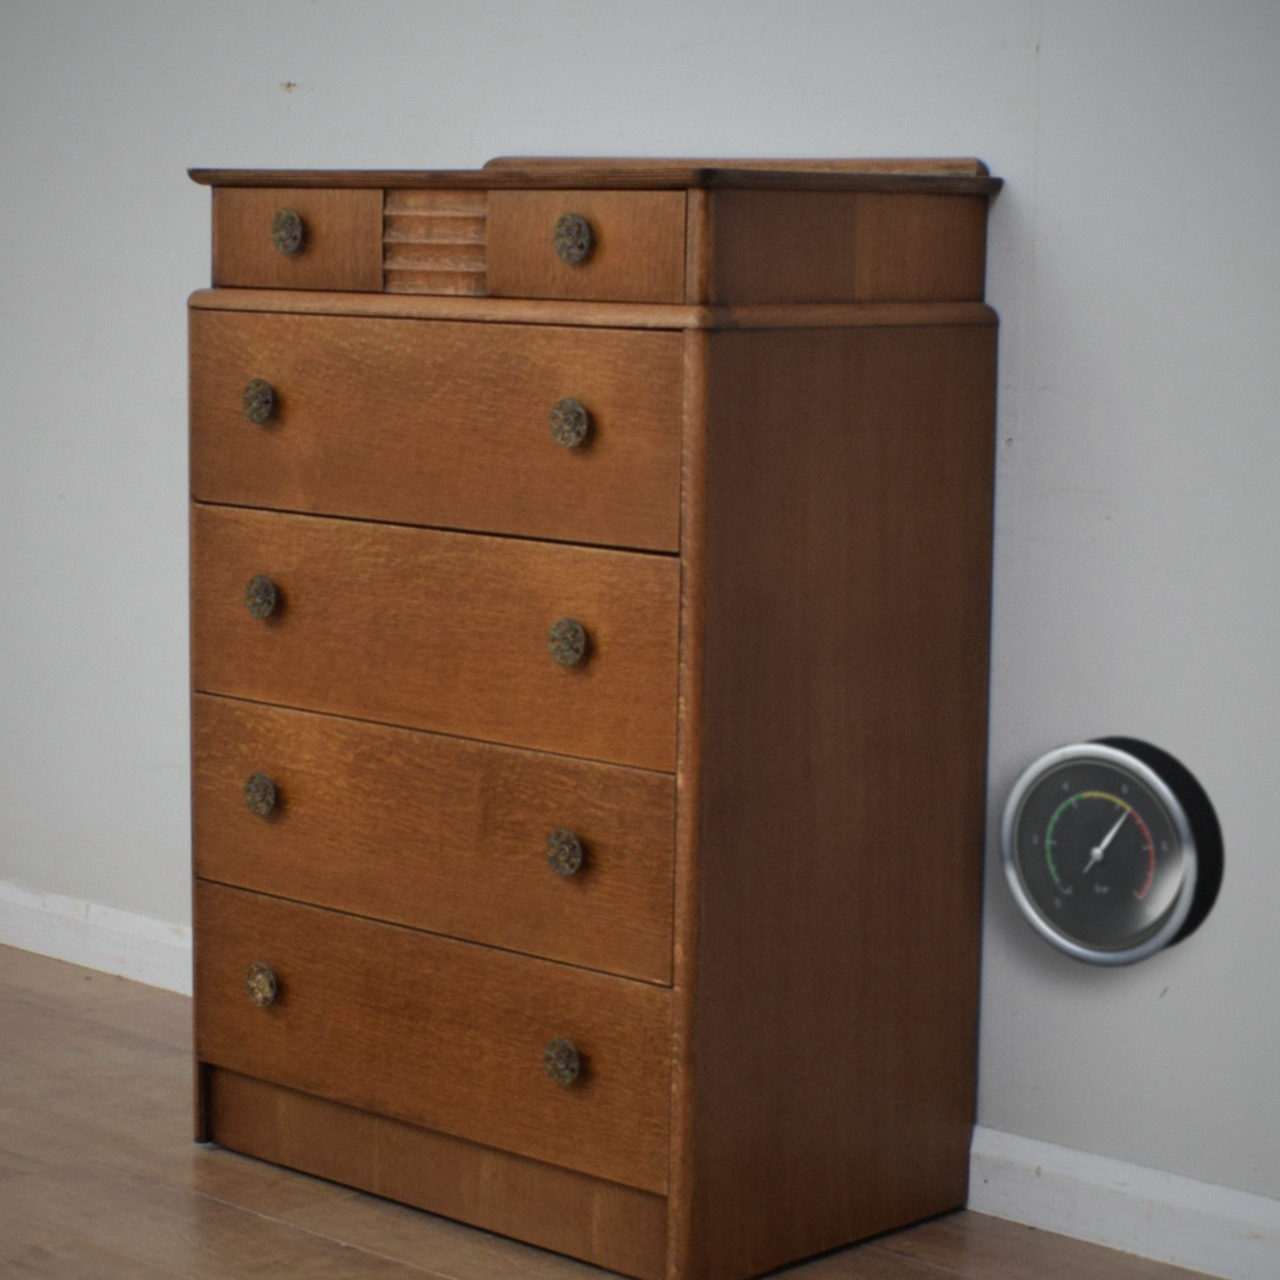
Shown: 6.5; bar
